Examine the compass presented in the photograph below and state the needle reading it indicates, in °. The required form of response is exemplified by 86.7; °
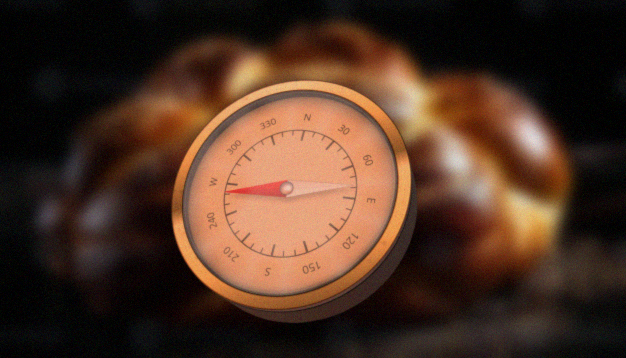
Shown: 260; °
